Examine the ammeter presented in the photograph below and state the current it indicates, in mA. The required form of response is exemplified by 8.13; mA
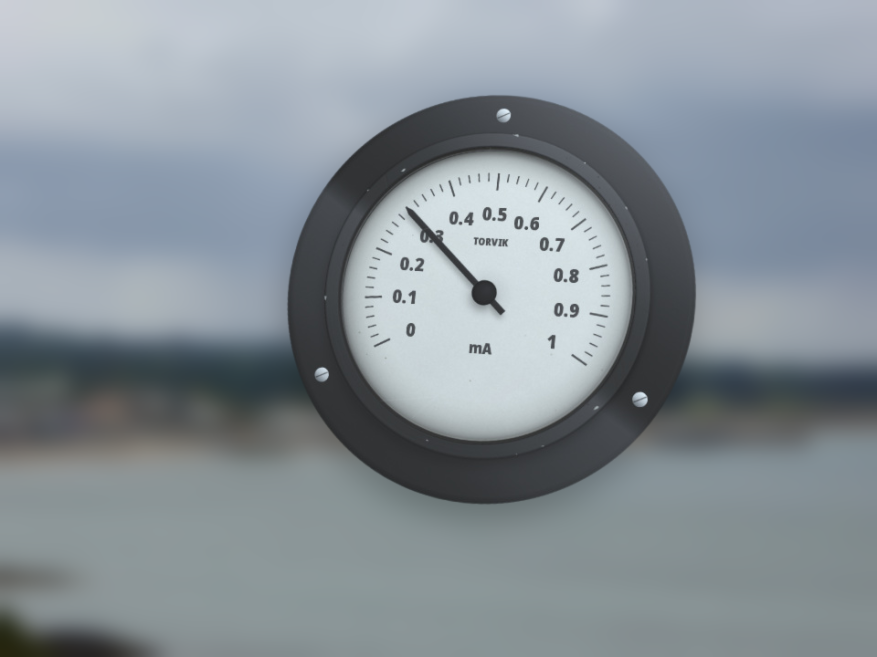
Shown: 0.3; mA
